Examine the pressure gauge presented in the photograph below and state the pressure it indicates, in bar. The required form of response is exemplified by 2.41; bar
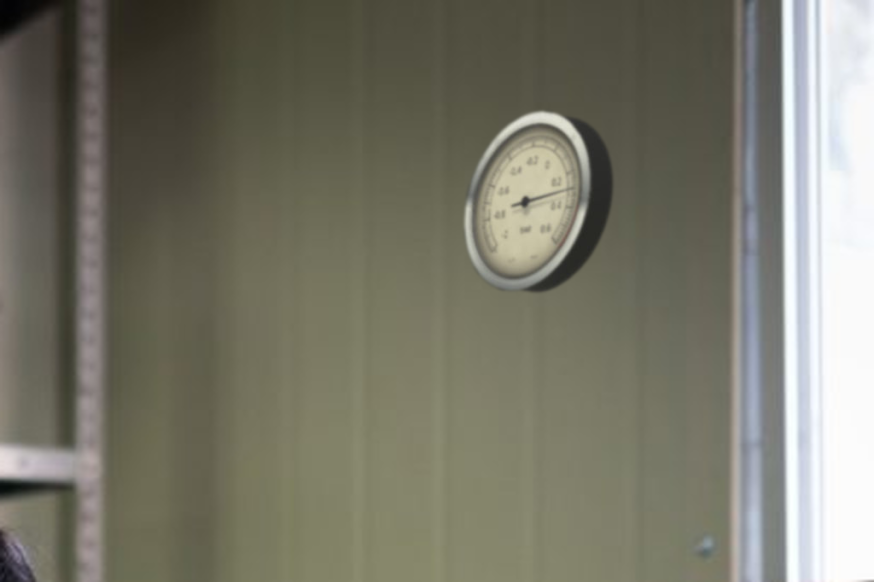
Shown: 0.3; bar
